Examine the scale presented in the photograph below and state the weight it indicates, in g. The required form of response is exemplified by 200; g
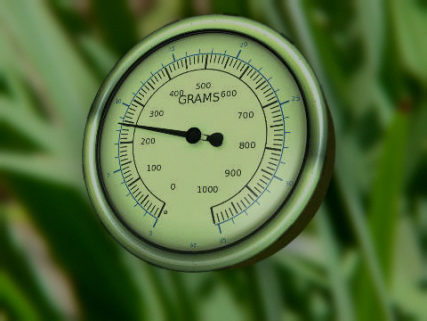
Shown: 240; g
